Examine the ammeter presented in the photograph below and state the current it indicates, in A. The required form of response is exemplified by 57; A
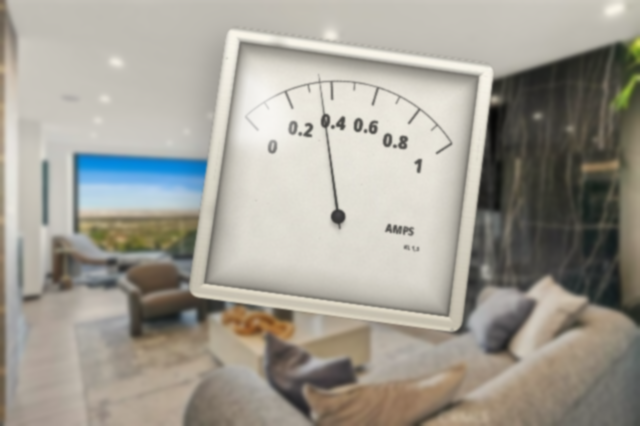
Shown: 0.35; A
